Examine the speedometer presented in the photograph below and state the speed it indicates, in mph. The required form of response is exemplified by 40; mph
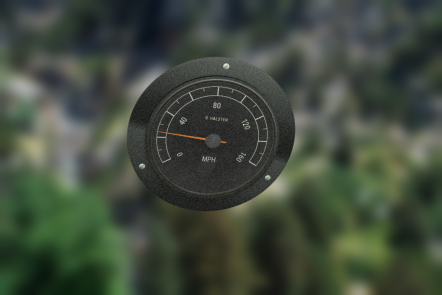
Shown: 25; mph
